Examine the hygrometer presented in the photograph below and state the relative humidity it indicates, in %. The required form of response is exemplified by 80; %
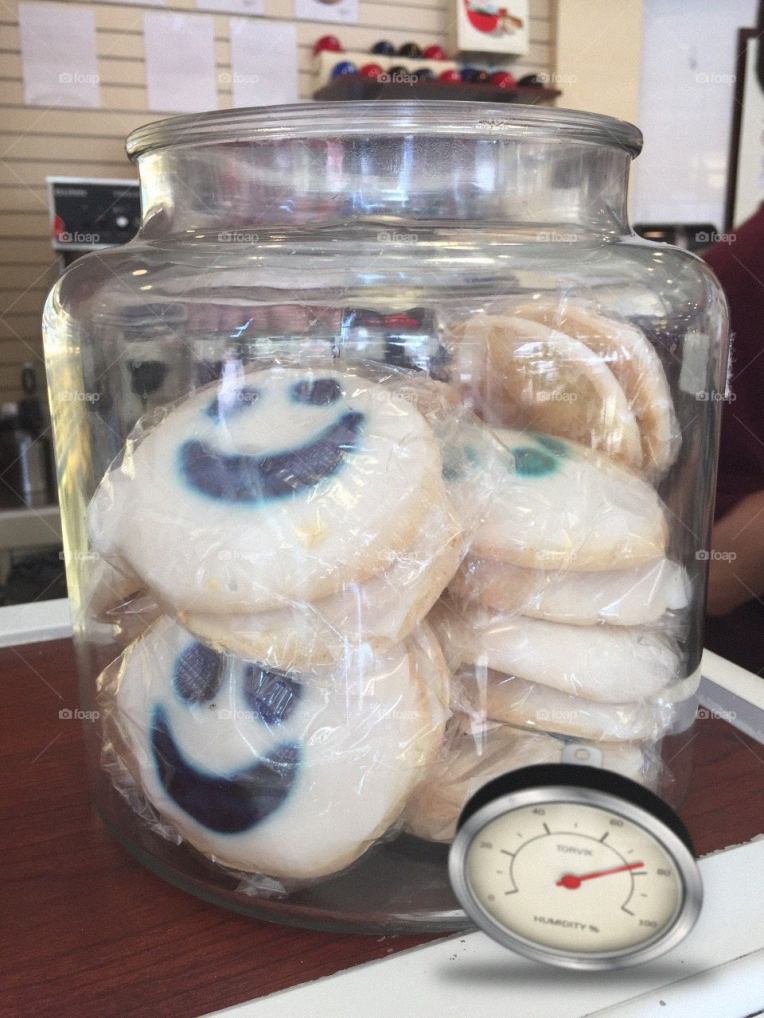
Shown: 75; %
